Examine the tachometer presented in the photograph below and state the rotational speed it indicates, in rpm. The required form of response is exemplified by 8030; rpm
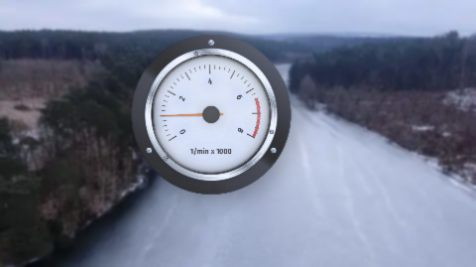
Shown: 1000; rpm
